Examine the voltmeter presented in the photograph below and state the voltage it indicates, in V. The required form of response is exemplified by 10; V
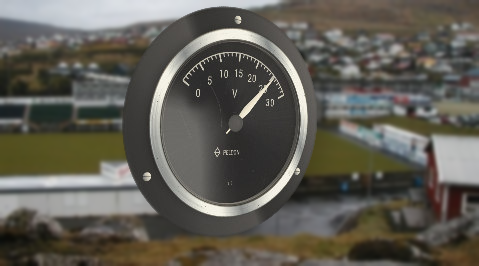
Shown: 25; V
